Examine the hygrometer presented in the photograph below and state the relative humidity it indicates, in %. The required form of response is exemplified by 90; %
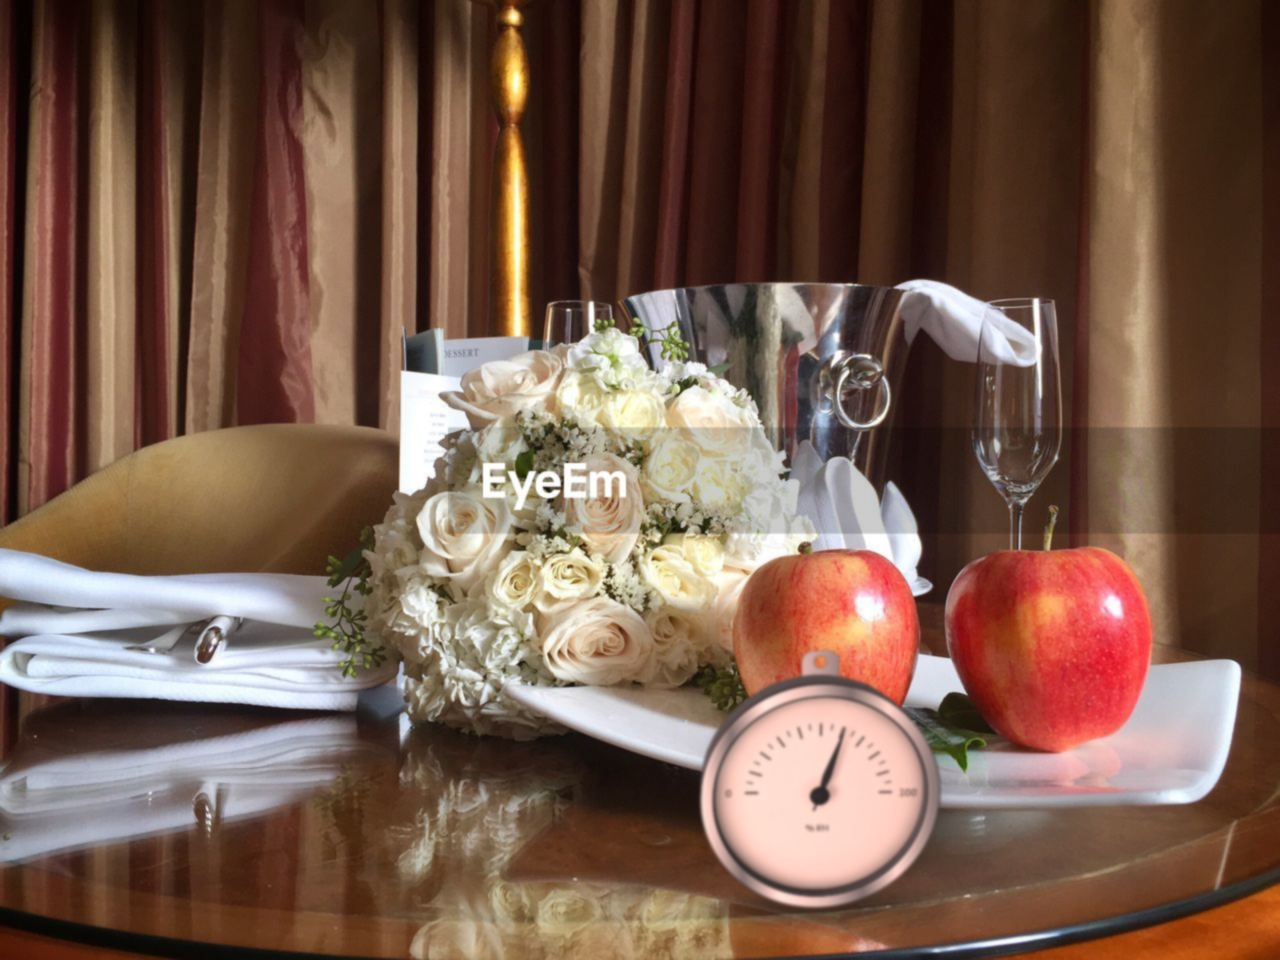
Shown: 60; %
